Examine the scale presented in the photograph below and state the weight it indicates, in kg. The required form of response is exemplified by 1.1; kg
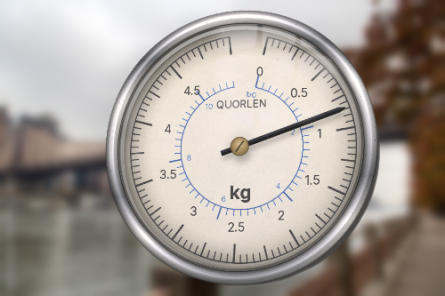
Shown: 0.85; kg
